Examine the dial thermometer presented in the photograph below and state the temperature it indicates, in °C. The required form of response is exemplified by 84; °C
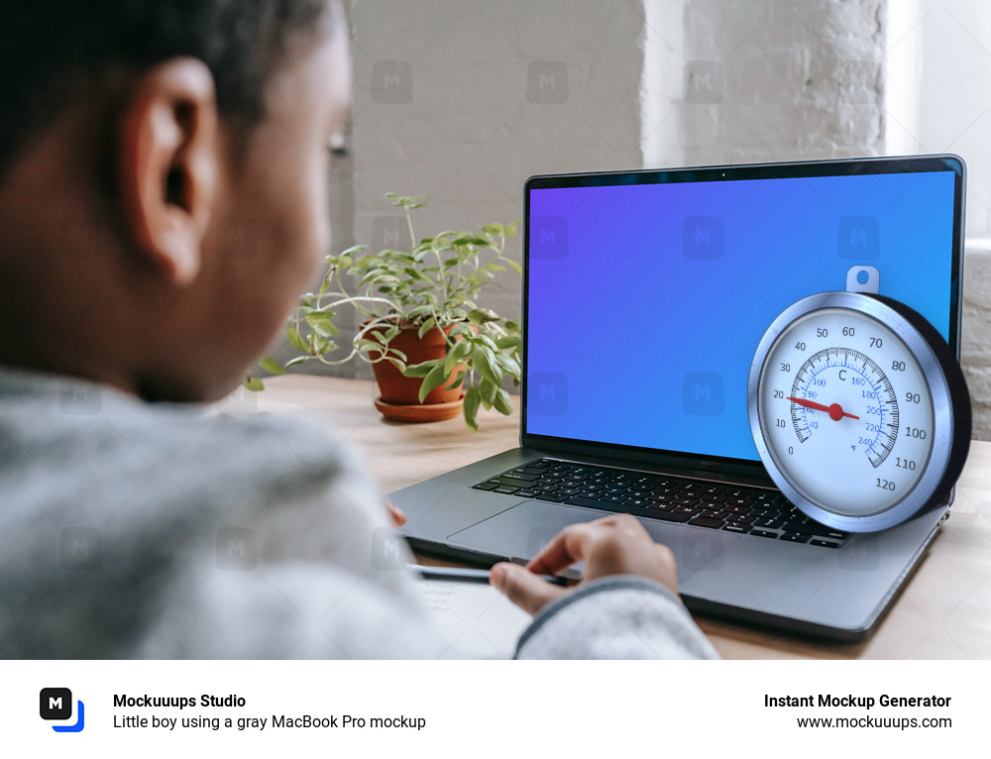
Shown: 20; °C
